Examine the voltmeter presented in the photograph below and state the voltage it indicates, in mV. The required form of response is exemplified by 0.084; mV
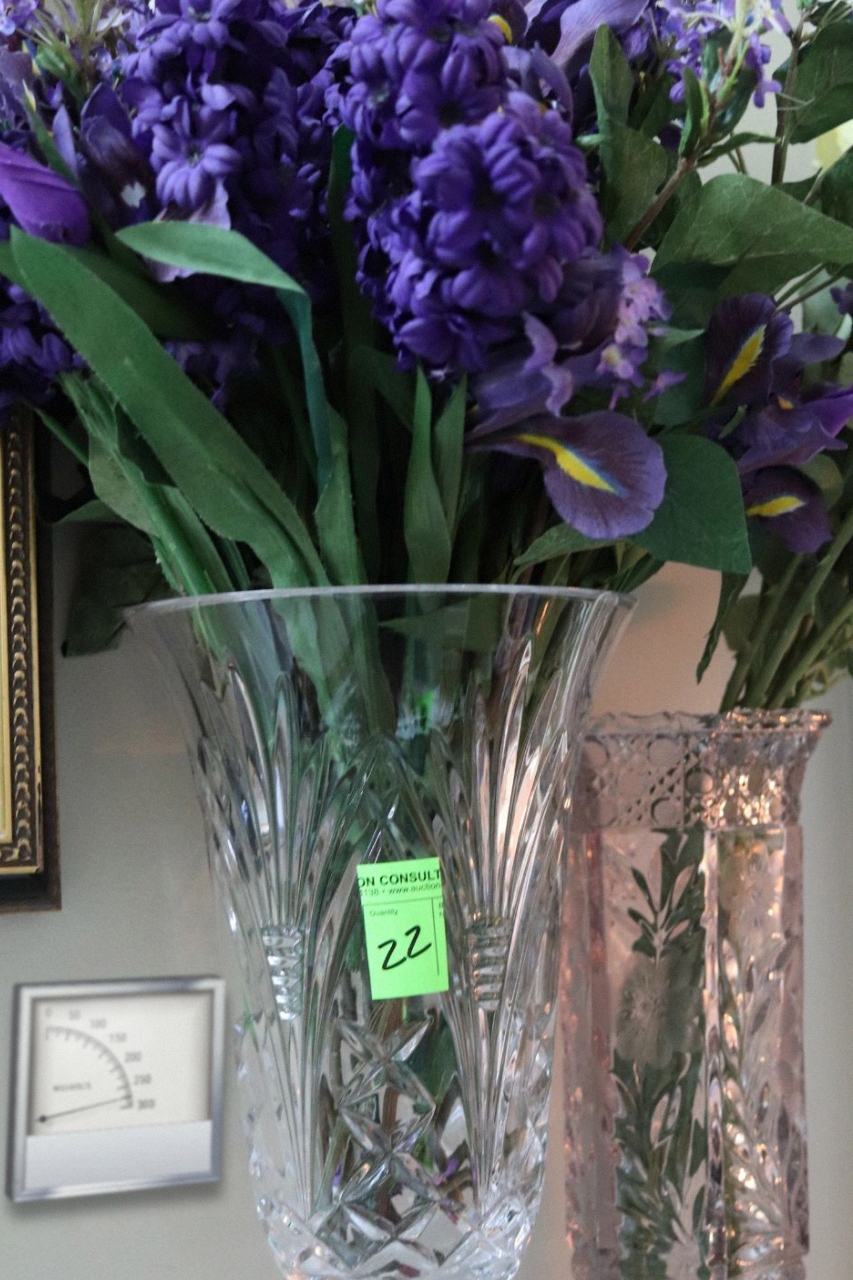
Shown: 275; mV
